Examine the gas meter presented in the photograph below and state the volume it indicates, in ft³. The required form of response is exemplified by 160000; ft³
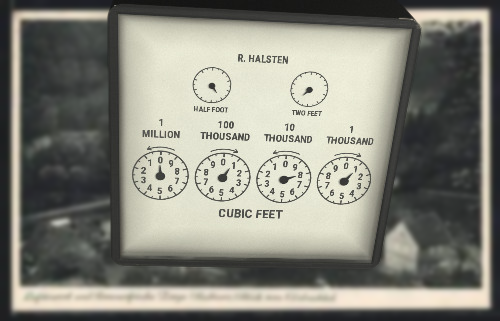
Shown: 8100; ft³
